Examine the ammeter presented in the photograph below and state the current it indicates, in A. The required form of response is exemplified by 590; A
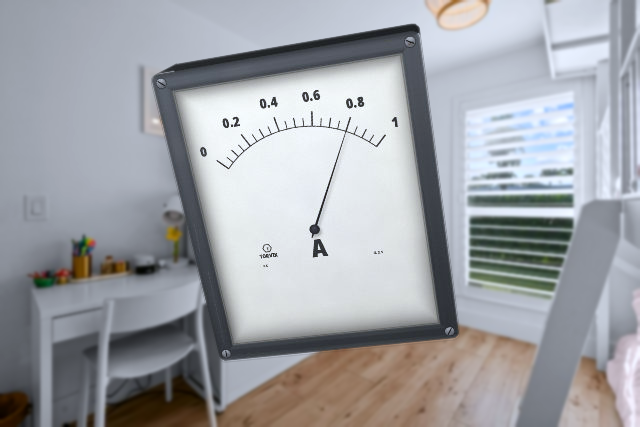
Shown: 0.8; A
